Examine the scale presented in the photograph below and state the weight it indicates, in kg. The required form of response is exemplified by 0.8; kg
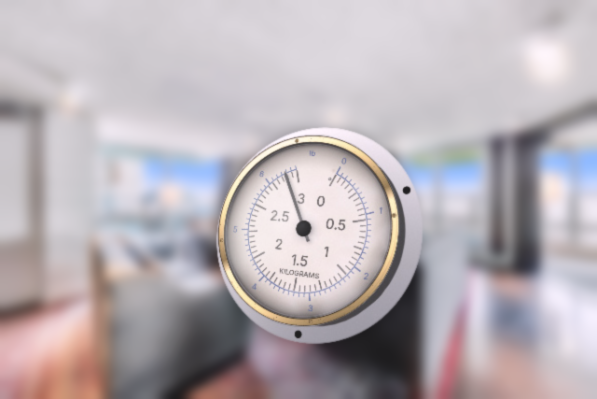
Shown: 2.9; kg
